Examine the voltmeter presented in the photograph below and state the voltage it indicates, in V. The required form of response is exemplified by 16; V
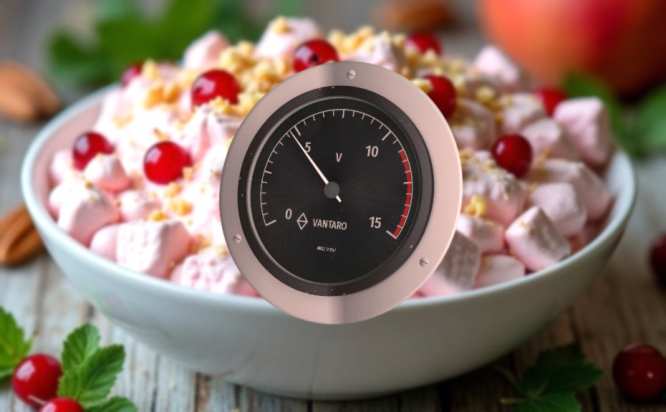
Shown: 4.75; V
